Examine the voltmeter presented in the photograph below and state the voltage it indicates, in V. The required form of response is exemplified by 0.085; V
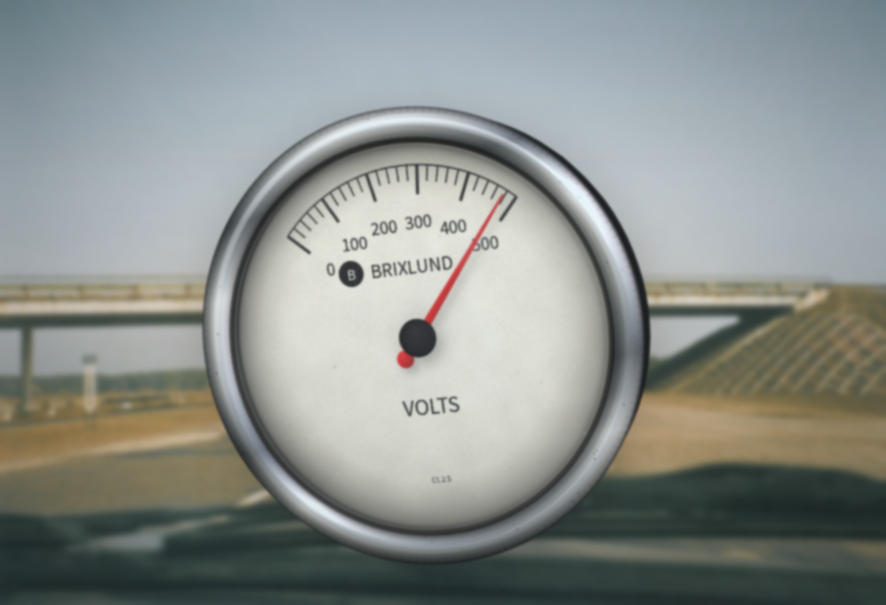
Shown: 480; V
